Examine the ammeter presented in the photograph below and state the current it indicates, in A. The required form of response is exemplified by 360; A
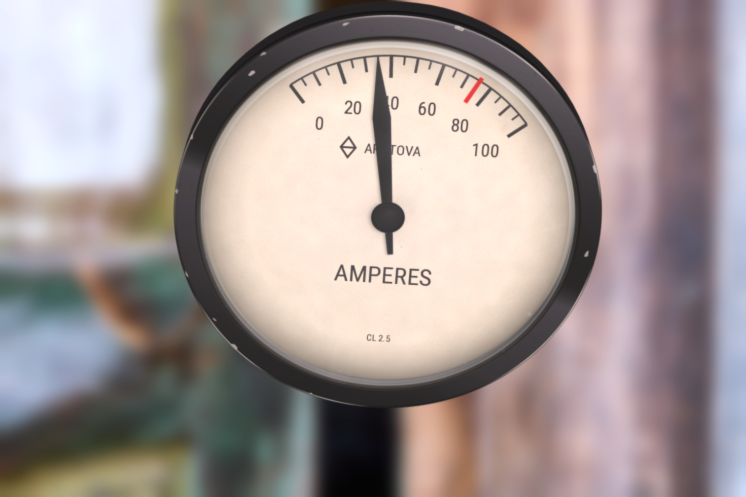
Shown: 35; A
